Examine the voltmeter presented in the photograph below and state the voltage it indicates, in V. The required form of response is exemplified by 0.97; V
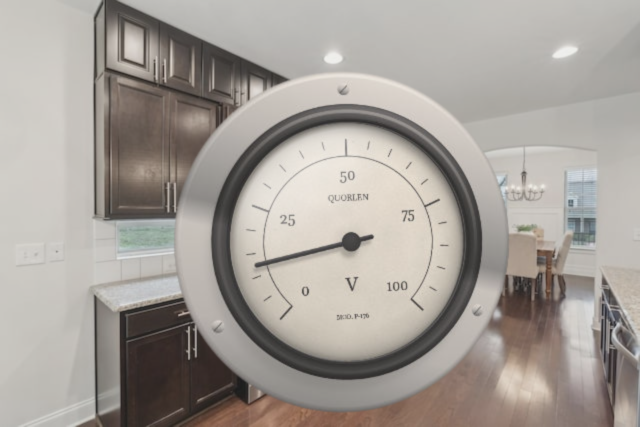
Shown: 12.5; V
